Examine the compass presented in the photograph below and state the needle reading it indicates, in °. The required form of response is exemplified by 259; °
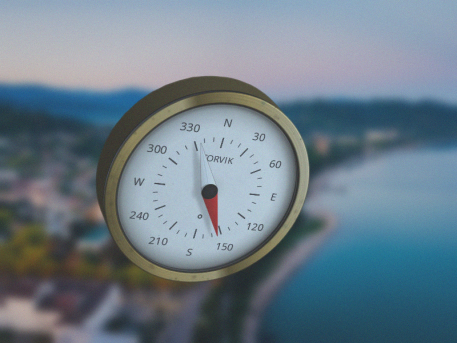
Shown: 155; °
